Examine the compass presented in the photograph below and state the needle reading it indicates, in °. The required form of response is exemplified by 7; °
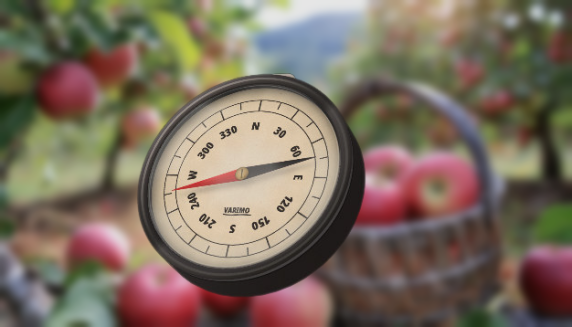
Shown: 255; °
